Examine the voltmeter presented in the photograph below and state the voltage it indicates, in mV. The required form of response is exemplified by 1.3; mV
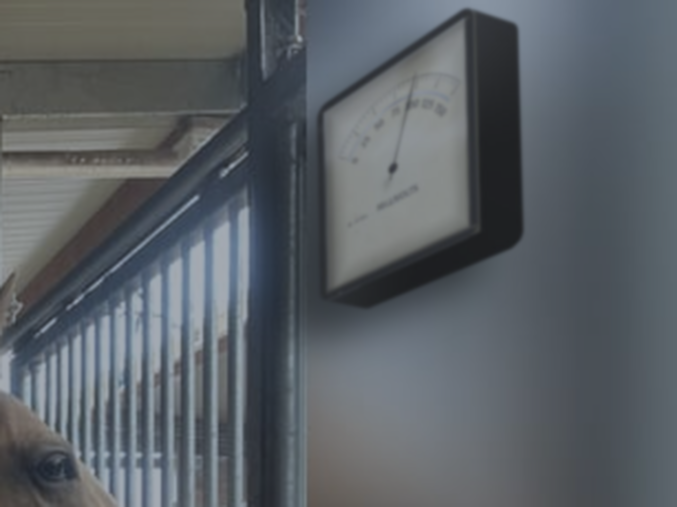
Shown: 100; mV
